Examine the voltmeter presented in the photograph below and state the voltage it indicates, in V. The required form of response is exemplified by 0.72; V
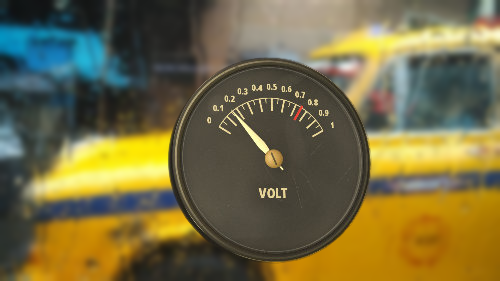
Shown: 0.15; V
